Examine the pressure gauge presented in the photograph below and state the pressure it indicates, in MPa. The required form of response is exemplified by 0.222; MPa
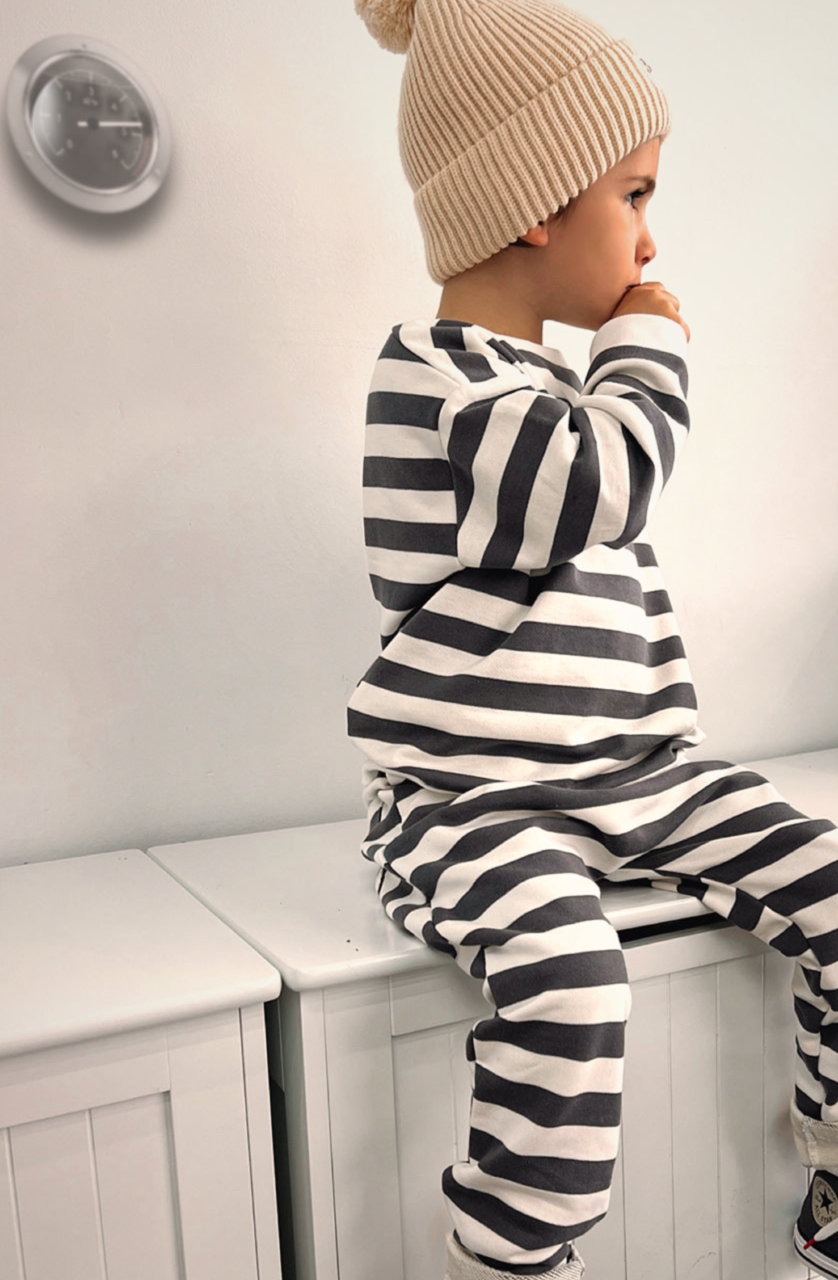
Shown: 4.75; MPa
